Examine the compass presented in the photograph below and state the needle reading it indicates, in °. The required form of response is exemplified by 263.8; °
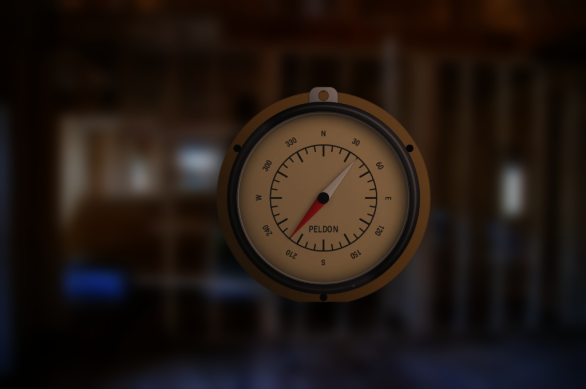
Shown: 220; °
